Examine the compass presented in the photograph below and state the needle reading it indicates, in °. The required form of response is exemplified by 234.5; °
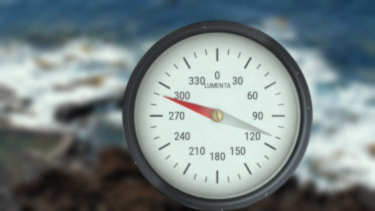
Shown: 290; °
